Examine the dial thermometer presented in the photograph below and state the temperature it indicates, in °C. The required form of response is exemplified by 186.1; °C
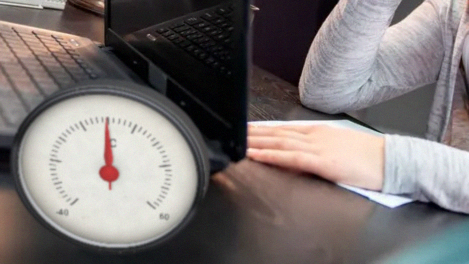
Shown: 10; °C
